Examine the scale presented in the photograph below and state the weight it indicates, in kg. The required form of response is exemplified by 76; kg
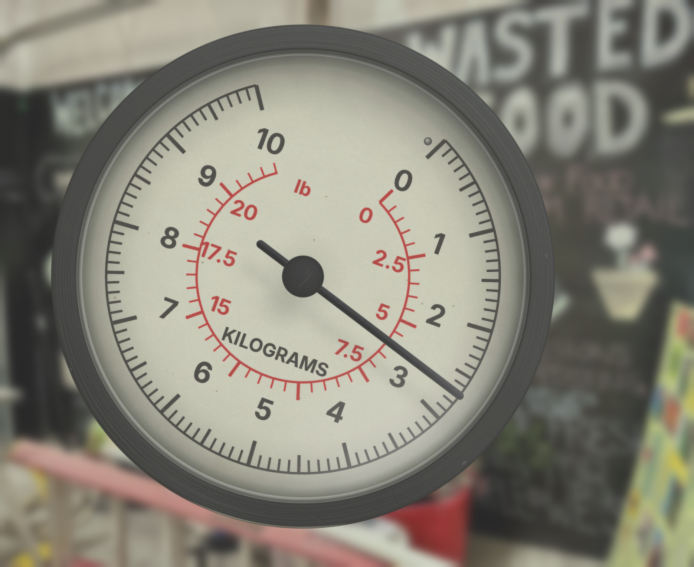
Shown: 2.7; kg
